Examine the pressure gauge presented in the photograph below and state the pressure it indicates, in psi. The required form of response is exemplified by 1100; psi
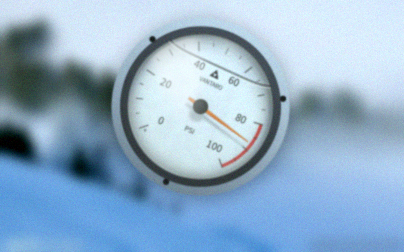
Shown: 87.5; psi
